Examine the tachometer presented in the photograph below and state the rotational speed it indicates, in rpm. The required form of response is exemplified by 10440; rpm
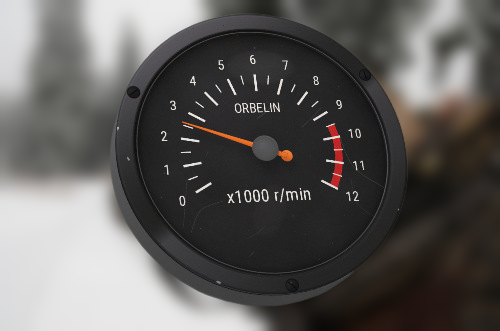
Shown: 2500; rpm
